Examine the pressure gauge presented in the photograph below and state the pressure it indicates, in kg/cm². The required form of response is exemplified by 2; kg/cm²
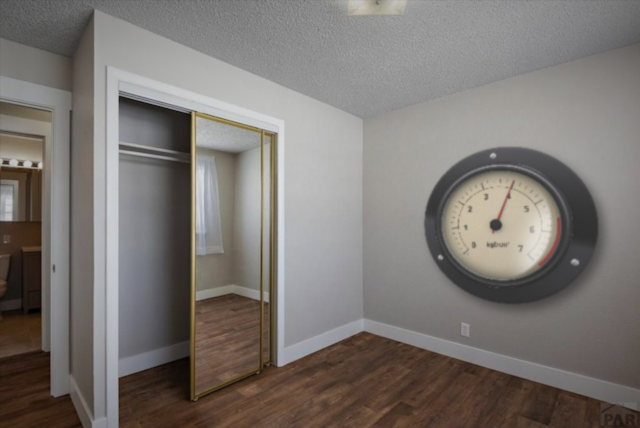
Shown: 4; kg/cm²
